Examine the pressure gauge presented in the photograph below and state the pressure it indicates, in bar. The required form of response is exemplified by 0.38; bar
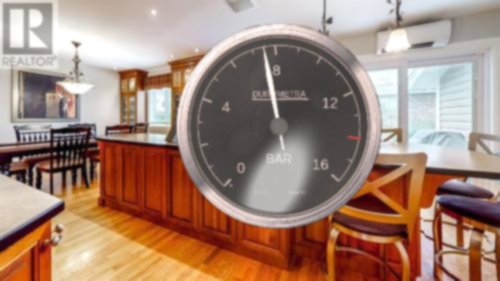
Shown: 7.5; bar
